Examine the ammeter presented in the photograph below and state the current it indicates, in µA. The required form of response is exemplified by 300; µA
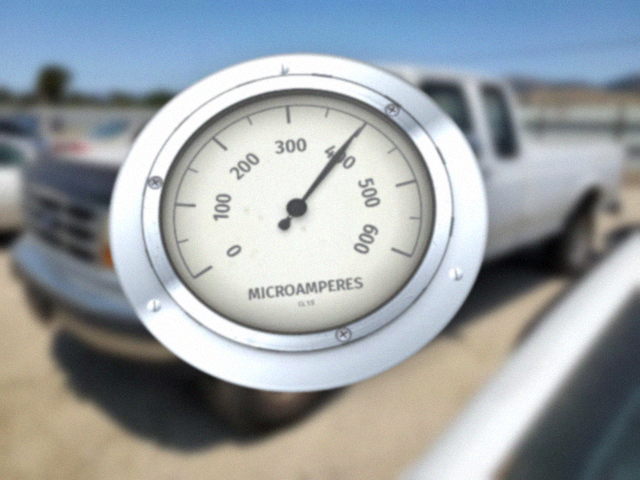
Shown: 400; µA
